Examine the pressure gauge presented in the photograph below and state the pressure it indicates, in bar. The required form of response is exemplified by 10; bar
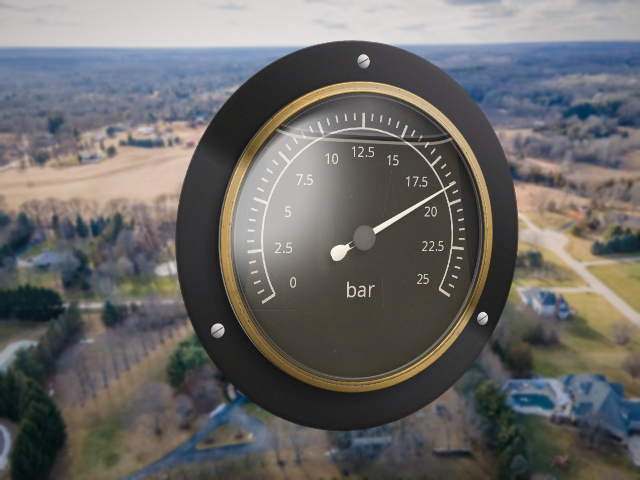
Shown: 19; bar
